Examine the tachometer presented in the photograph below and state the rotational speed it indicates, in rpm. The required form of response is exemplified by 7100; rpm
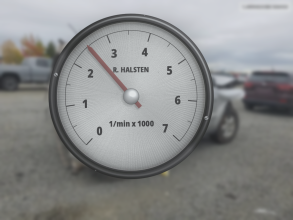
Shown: 2500; rpm
